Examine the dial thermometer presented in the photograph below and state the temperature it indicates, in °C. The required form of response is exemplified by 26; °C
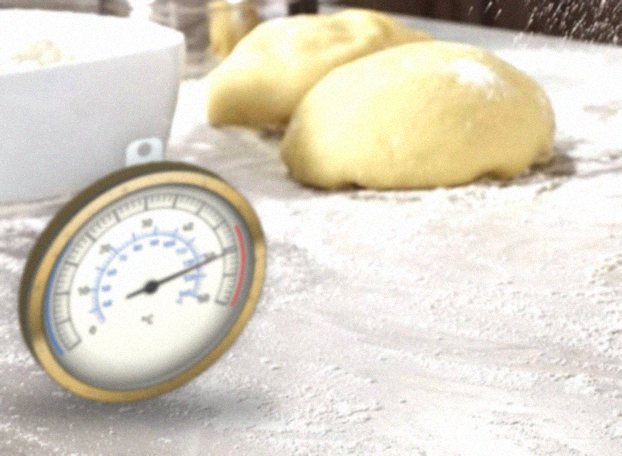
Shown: 50; °C
